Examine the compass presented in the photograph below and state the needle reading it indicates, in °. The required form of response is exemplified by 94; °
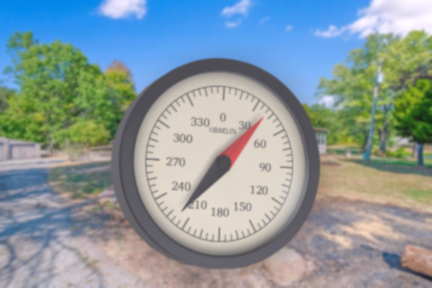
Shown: 40; °
